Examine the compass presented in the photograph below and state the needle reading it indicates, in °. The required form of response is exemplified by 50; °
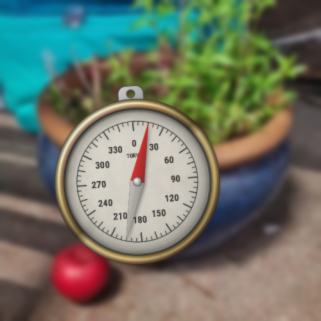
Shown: 15; °
